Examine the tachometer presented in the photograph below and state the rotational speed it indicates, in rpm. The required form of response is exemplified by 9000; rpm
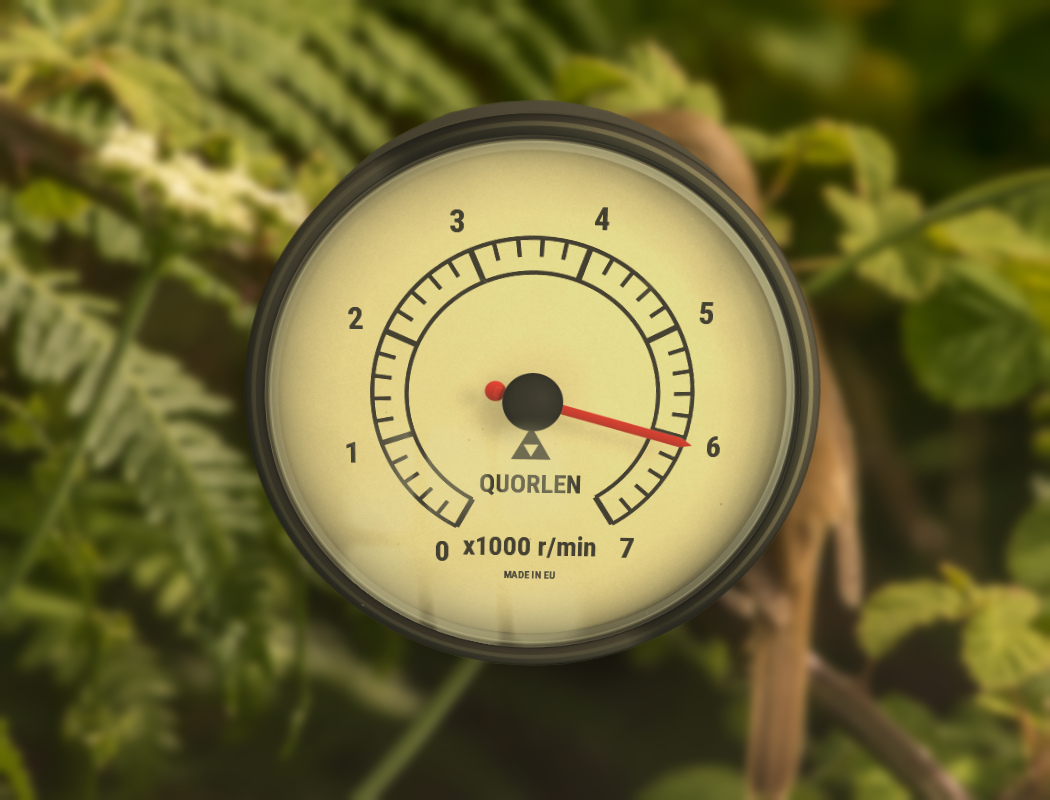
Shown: 6000; rpm
